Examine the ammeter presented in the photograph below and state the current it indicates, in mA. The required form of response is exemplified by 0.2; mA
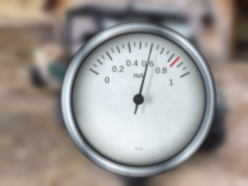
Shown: 0.6; mA
